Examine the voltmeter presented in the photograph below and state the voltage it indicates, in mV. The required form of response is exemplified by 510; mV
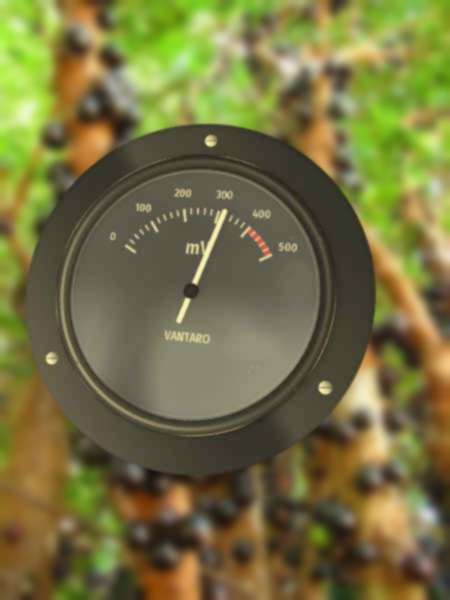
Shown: 320; mV
